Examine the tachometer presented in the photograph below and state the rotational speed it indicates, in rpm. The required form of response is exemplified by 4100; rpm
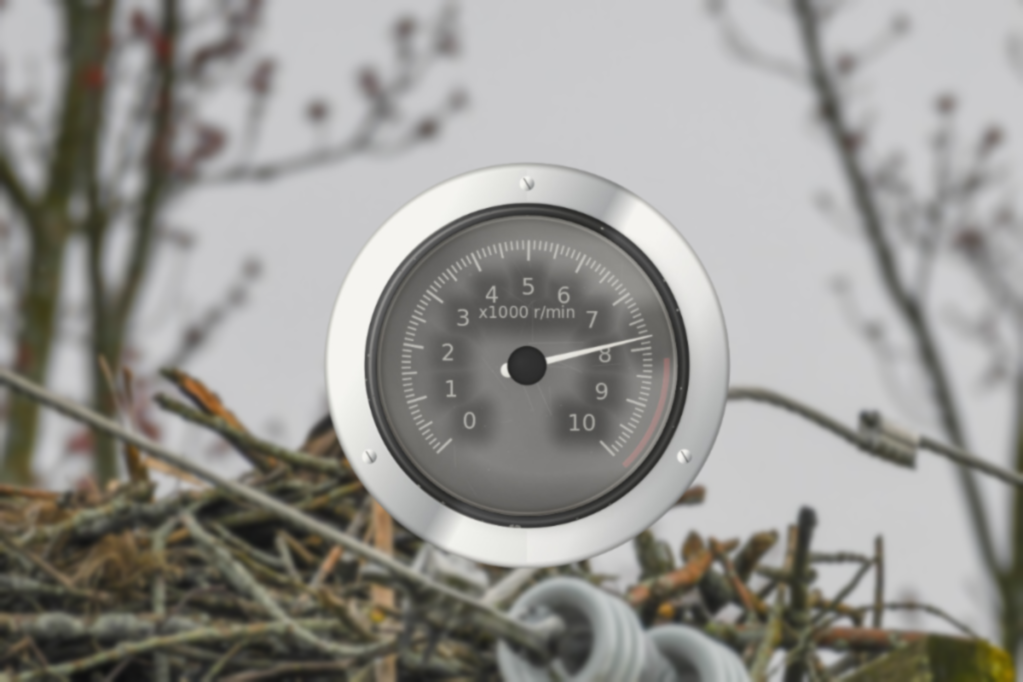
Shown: 7800; rpm
